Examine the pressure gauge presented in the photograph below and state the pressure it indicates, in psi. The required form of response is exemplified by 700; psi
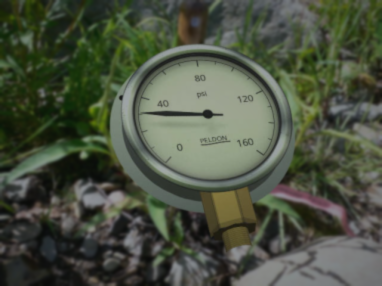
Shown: 30; psi
